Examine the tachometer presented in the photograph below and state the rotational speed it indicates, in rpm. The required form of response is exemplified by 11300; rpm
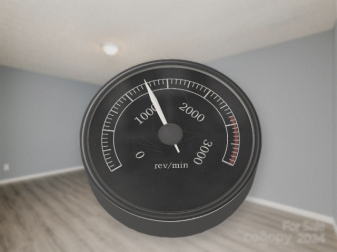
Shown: 1250; rpm
